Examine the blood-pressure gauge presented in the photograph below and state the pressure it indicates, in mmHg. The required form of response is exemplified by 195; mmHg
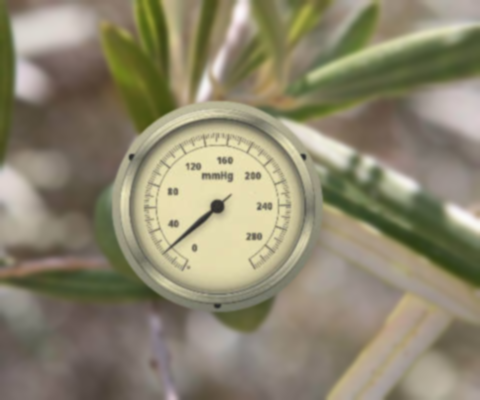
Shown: 20; mmHg
